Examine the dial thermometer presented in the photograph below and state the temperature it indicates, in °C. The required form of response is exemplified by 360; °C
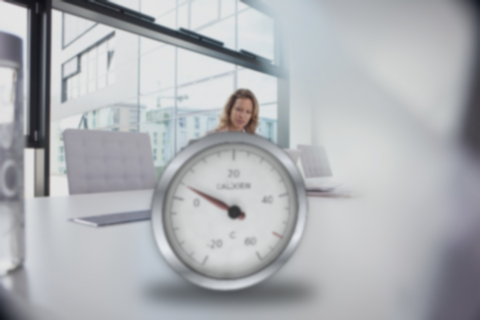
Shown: 4; °C
